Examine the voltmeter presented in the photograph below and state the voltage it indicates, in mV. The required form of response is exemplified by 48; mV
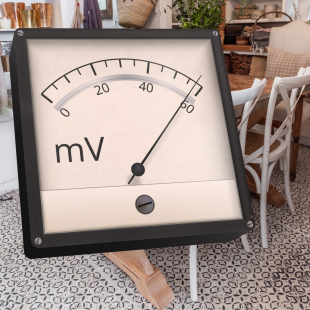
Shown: 57.5; mV
